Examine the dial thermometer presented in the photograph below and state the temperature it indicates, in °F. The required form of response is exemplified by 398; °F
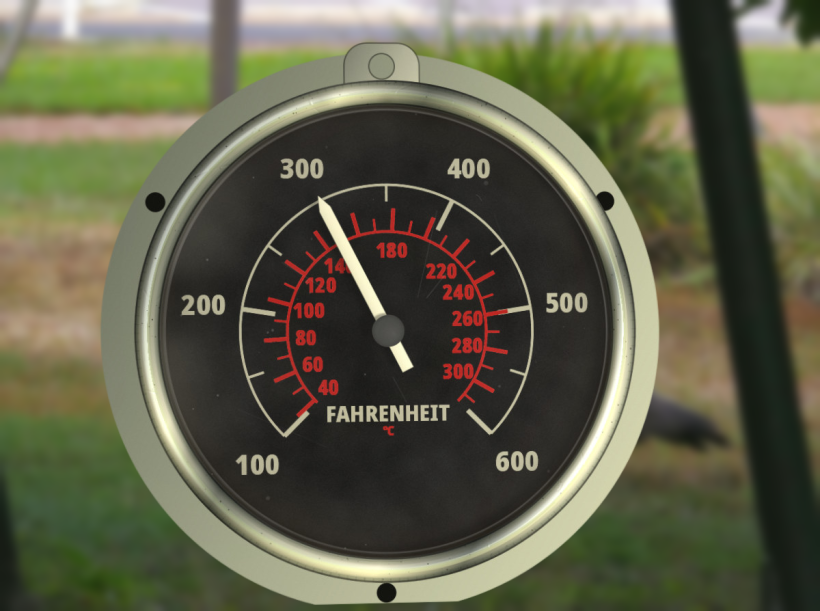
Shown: 300; °F
